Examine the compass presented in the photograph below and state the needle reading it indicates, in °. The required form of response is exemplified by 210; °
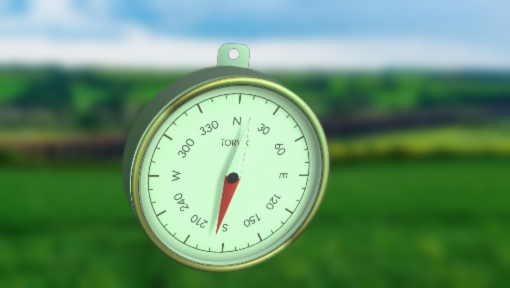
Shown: 190; °
